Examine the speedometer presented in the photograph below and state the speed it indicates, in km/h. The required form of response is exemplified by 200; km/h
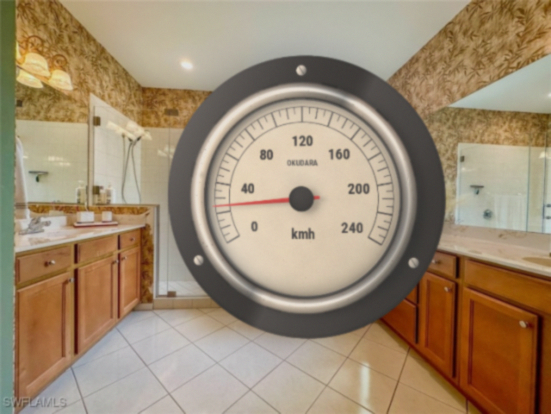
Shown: 25; km/h
